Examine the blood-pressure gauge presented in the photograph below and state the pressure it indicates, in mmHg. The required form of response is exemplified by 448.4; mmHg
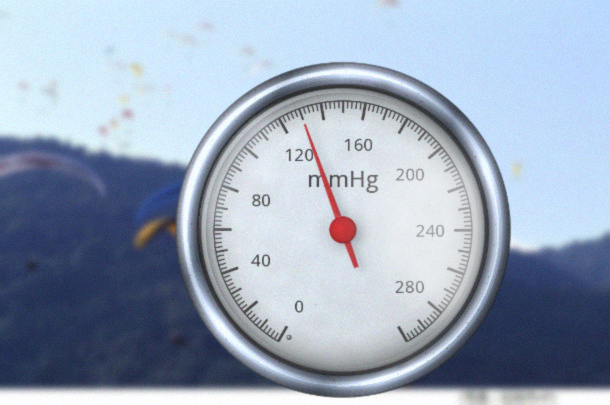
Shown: 130; mmHg
